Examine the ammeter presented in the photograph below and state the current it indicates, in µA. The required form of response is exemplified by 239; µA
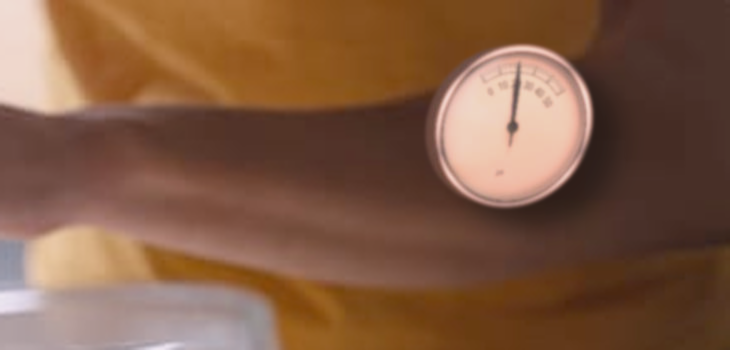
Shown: 20; µA
